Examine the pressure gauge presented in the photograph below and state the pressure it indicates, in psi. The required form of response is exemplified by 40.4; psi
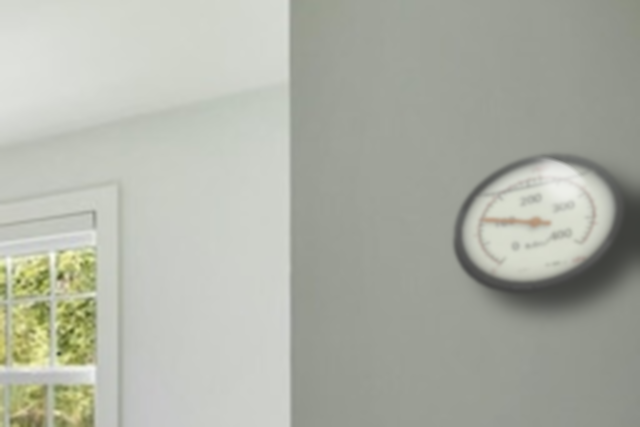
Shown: 100; psi
